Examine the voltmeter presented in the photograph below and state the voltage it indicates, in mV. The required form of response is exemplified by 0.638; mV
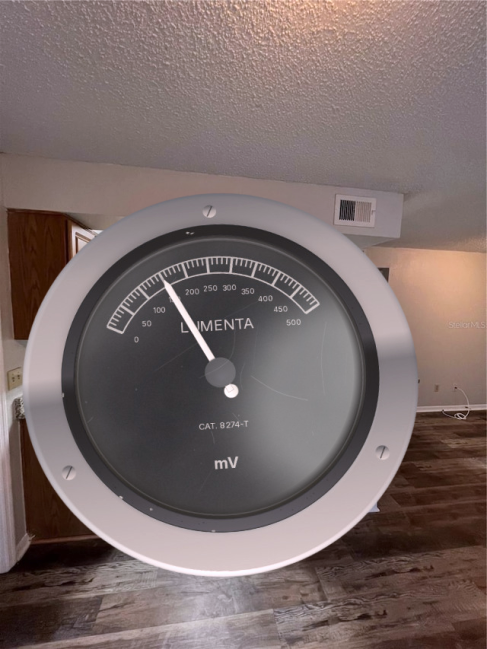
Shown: 150; mV
